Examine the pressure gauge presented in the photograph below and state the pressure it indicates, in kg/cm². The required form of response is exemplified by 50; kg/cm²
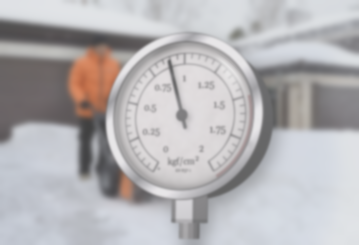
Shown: 0.9; kg/cm²
